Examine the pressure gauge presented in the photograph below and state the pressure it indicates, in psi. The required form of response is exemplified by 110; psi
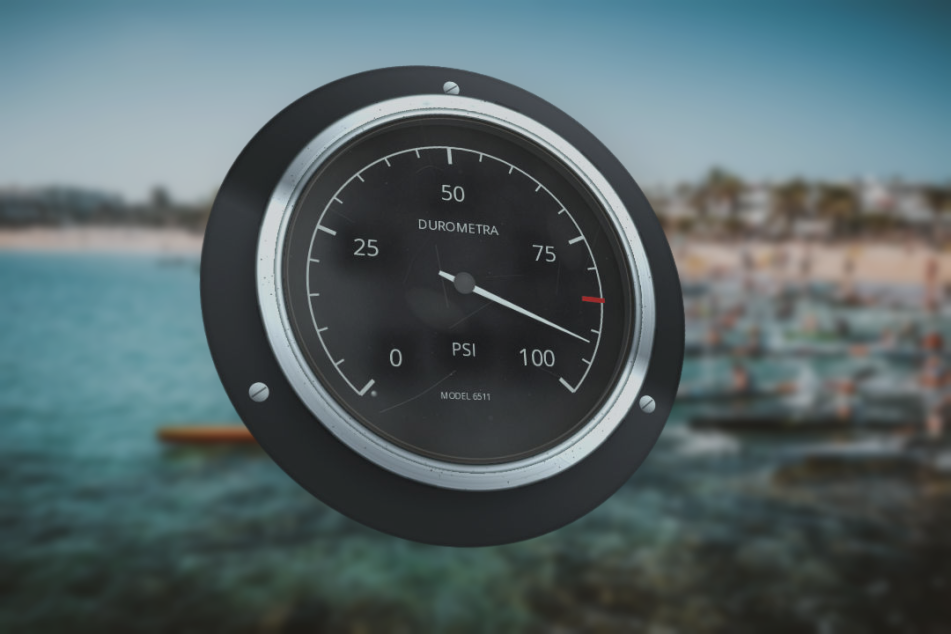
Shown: 92.5; psi
